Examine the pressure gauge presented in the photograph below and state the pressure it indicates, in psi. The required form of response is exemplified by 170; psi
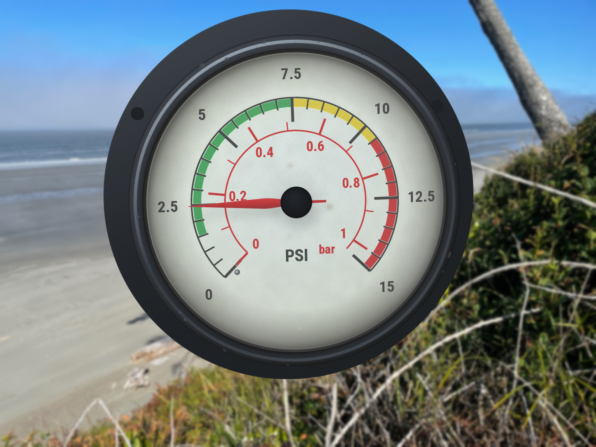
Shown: 2.5; psi
